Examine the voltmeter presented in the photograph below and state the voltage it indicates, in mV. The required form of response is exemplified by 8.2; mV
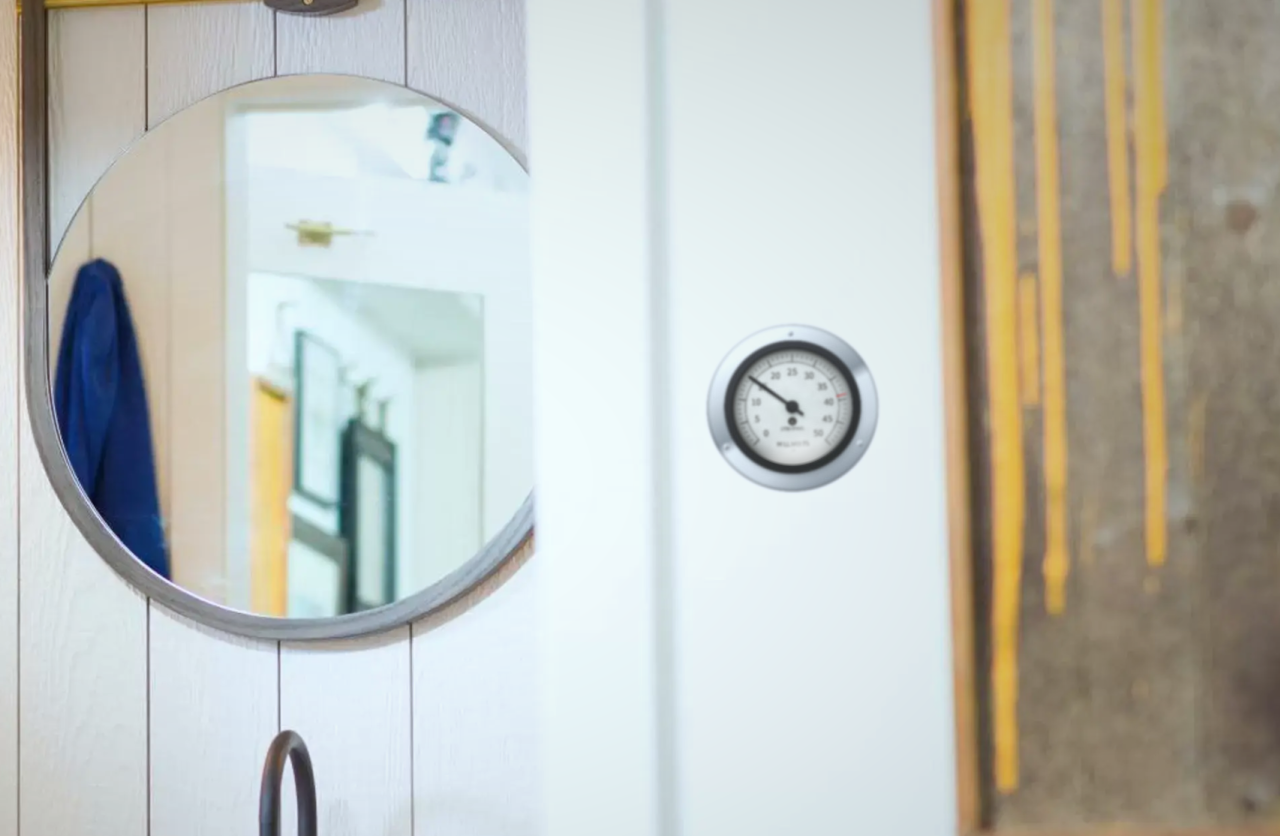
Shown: 15; mV
